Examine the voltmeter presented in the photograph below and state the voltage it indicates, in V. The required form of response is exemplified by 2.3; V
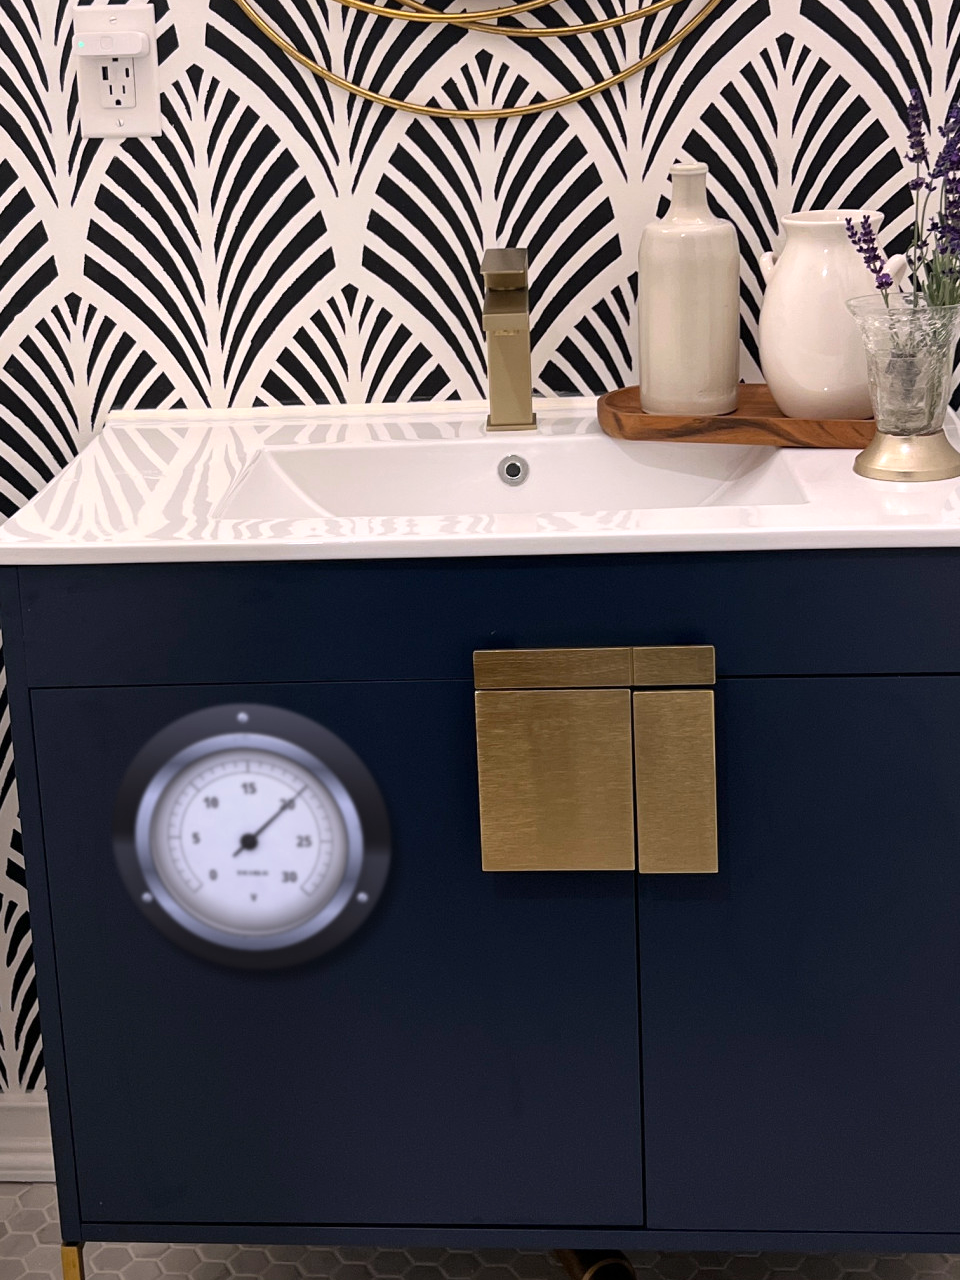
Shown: 20; V
